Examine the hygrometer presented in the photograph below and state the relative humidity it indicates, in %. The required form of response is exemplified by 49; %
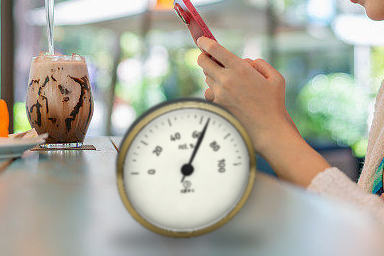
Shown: 64; %
